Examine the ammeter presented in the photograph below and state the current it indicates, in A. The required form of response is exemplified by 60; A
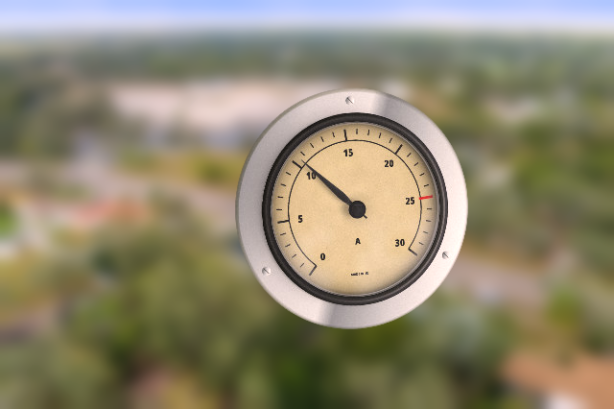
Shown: 10.5; A
